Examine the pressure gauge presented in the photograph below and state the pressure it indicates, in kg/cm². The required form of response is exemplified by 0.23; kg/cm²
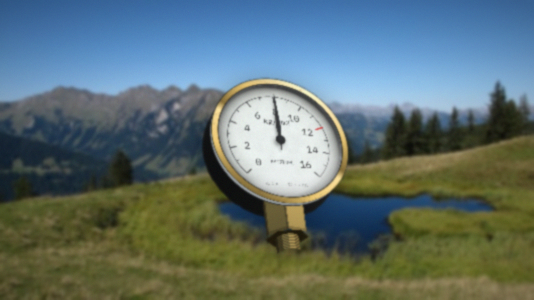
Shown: 8; kg/cm²
